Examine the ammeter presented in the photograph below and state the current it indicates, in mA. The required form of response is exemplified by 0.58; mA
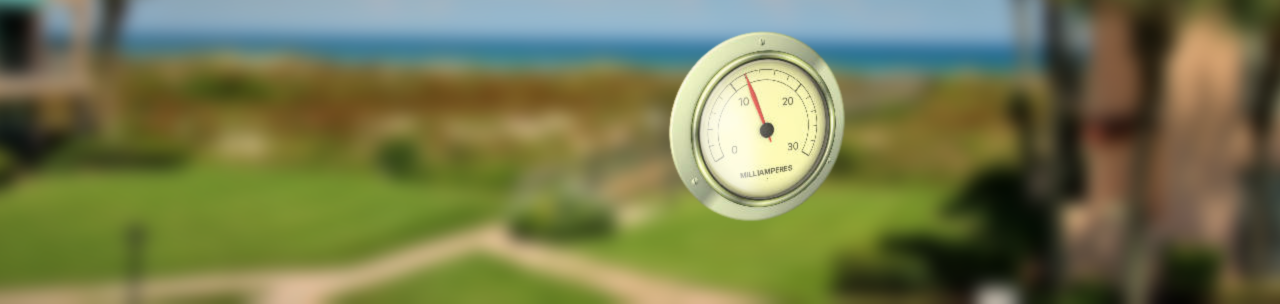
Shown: 12; mA
